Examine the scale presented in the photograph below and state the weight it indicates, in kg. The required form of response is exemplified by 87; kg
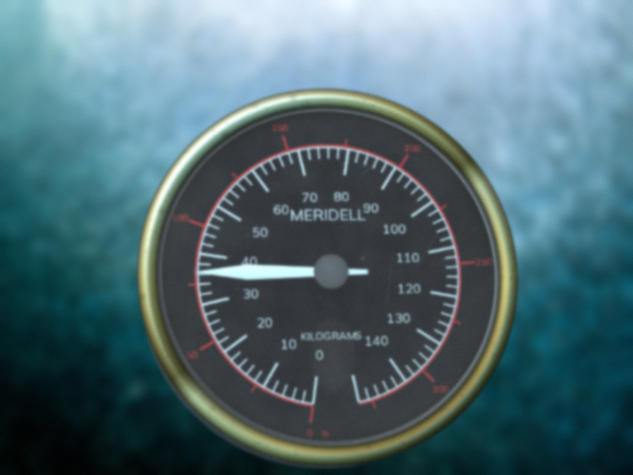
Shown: 36; kg
